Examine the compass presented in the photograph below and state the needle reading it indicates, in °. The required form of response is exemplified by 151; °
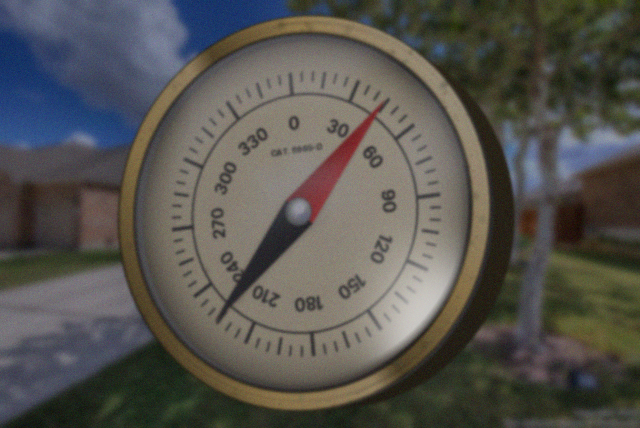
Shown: 45; °
